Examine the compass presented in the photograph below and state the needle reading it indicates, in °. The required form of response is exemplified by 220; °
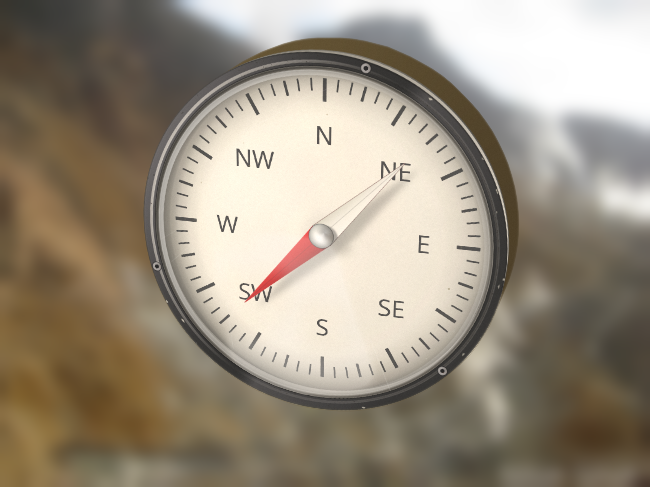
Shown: 225; °
